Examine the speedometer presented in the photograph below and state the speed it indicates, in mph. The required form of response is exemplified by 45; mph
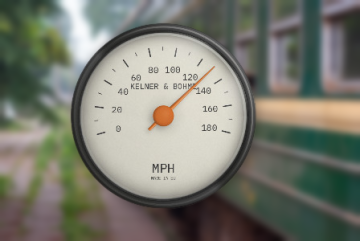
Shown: 130; mph
